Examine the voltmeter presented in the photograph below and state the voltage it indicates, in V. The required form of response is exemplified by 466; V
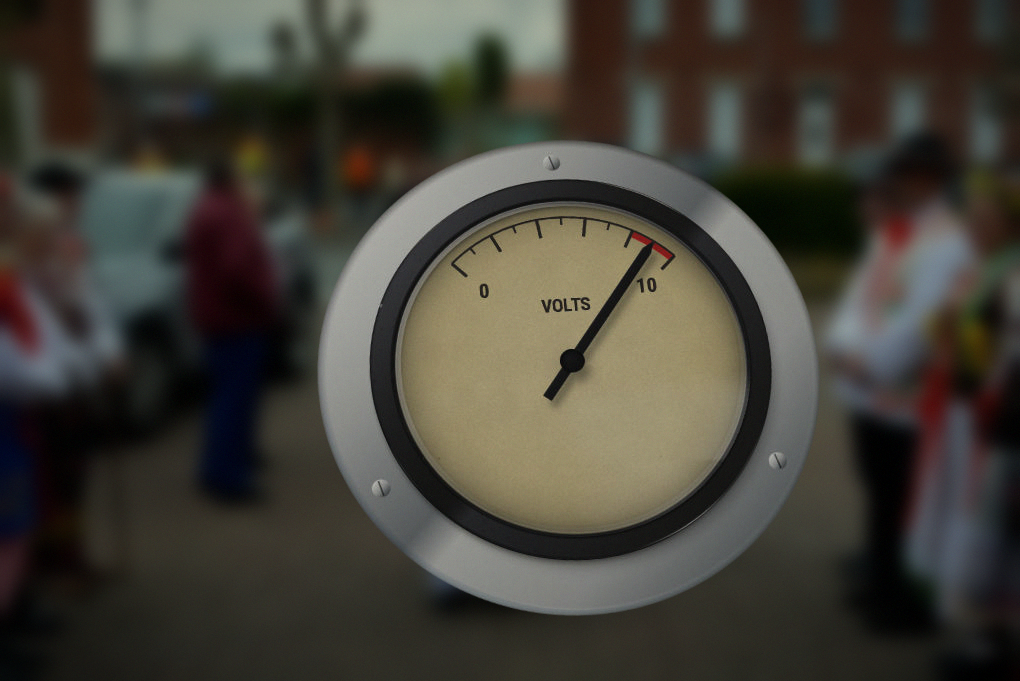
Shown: 9; V
